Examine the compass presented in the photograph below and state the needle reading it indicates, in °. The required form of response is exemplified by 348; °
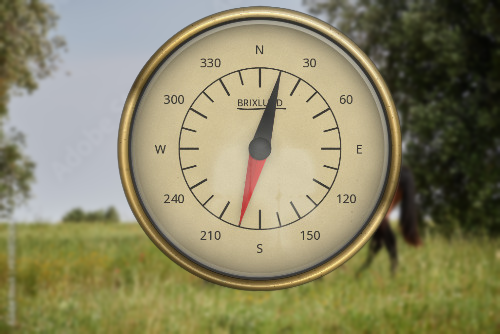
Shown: 195; °
